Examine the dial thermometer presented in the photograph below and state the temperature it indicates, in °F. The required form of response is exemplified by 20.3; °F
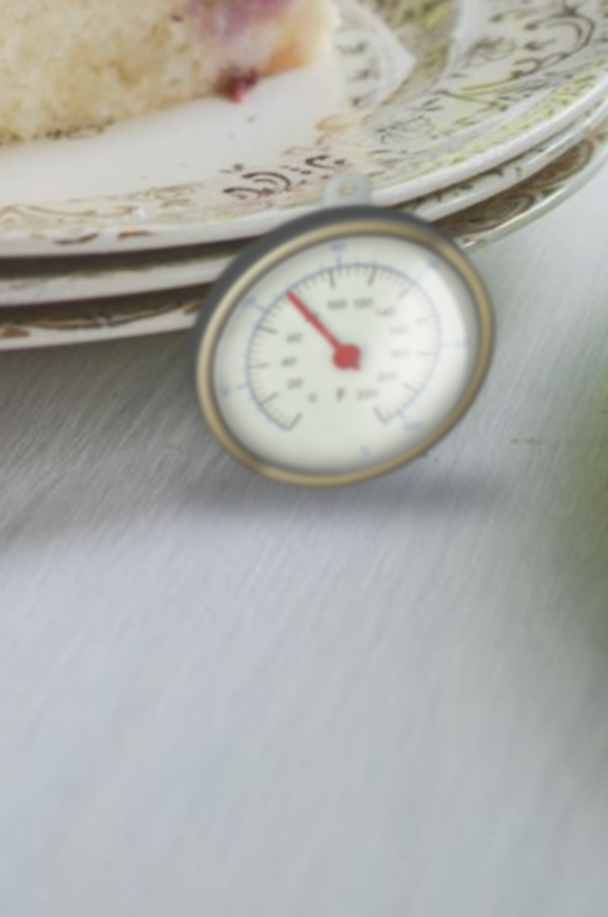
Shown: 80; °F
